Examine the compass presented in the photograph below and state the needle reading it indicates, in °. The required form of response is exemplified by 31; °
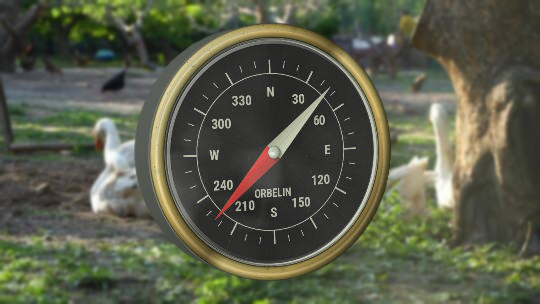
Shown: 225; °
